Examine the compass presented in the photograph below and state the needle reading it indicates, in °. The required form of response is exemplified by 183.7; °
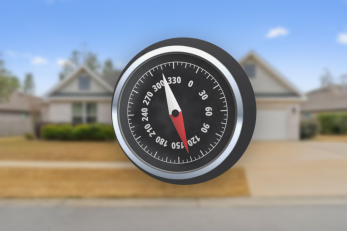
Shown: 135; °
